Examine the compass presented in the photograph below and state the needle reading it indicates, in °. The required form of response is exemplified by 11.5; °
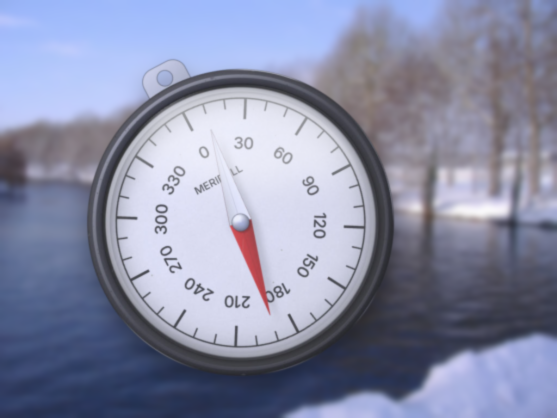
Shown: 190; °
